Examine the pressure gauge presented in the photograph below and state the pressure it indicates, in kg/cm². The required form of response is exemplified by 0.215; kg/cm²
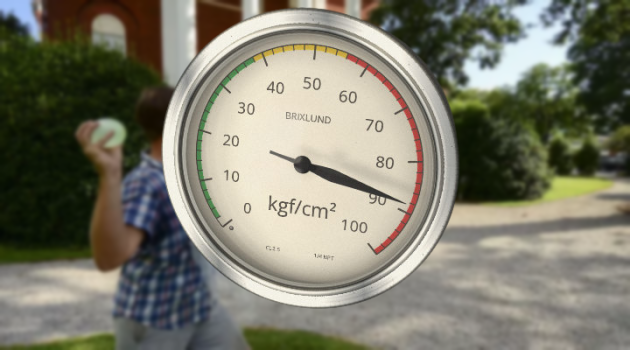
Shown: 88; kg/cm²
